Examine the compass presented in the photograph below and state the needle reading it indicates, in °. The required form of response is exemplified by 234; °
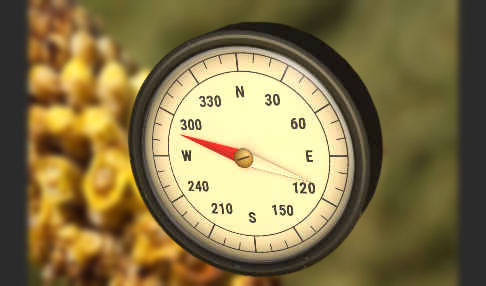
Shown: 290; °
